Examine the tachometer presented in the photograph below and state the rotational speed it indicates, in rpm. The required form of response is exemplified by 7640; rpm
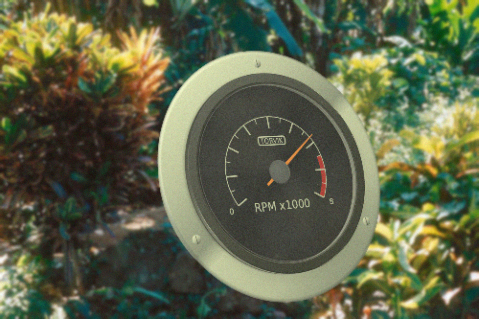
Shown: 5750; rpm
